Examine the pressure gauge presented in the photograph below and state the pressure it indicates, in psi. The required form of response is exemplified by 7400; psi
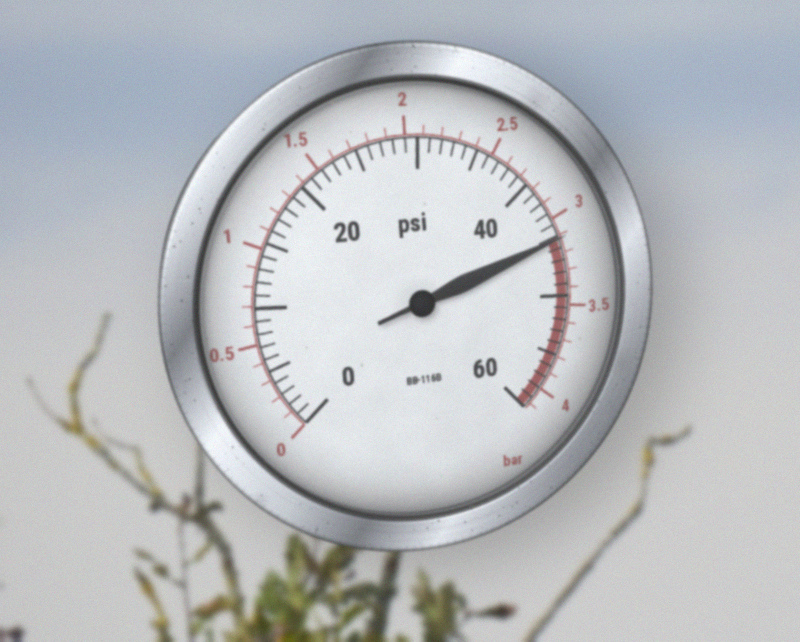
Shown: 45; psi
